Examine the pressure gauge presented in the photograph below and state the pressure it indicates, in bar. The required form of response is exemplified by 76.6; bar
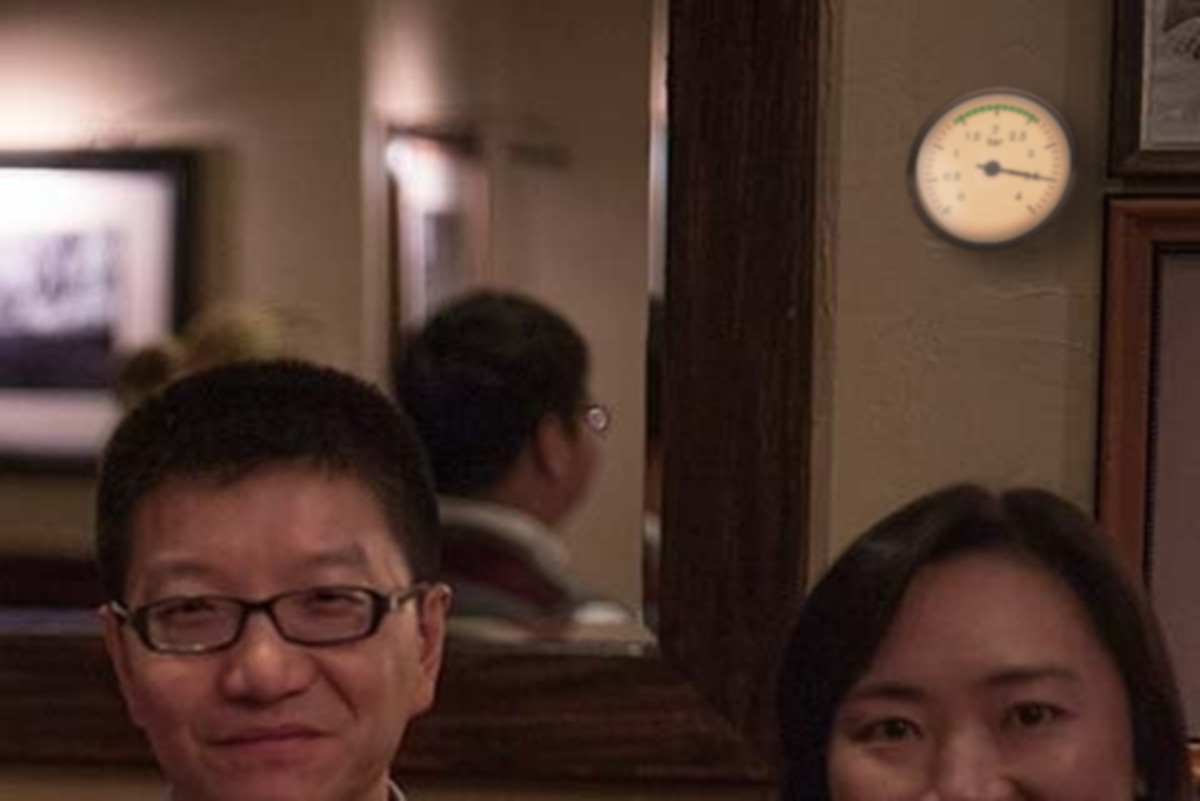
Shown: 3.5; bar
